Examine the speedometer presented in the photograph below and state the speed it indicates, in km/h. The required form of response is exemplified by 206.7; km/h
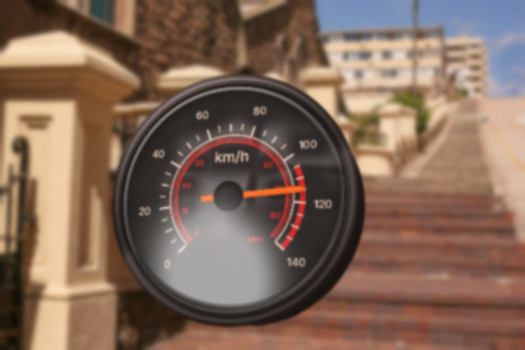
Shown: 115; km/h
